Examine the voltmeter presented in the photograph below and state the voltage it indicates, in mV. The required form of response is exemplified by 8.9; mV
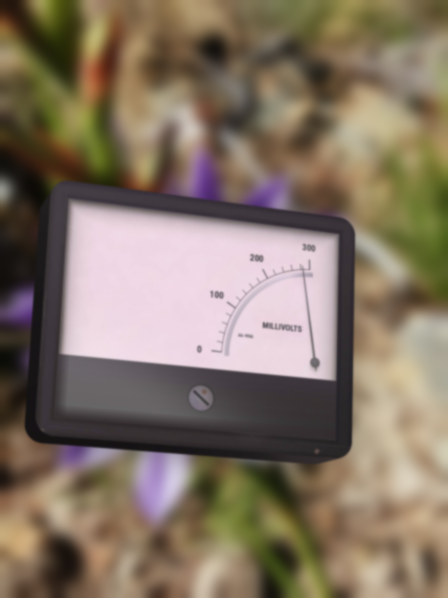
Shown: 280; mV
